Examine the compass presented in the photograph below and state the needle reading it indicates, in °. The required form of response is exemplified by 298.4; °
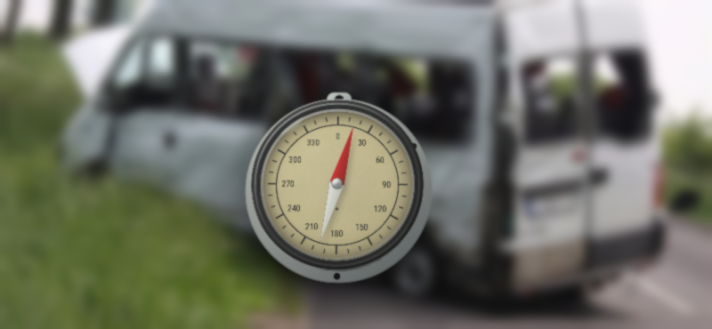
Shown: 15; °
